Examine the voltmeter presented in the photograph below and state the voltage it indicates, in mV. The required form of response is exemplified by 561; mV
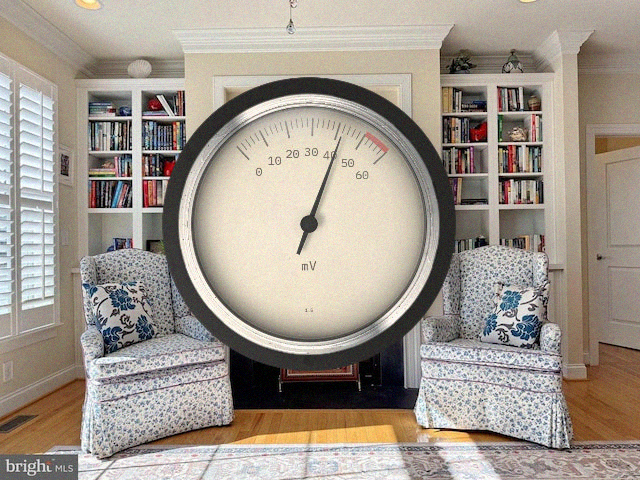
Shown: 42; mV
